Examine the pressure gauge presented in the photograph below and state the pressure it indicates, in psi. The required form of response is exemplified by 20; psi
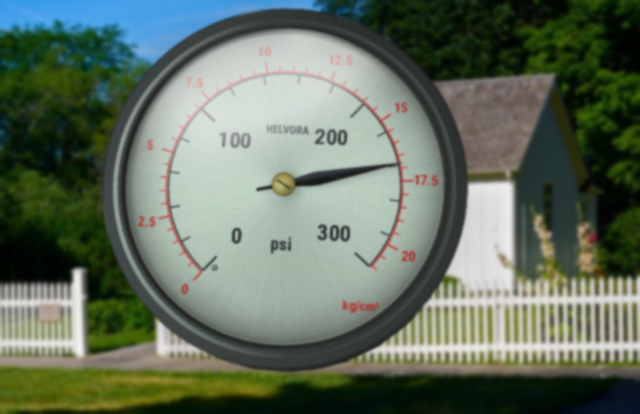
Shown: 240; psi
